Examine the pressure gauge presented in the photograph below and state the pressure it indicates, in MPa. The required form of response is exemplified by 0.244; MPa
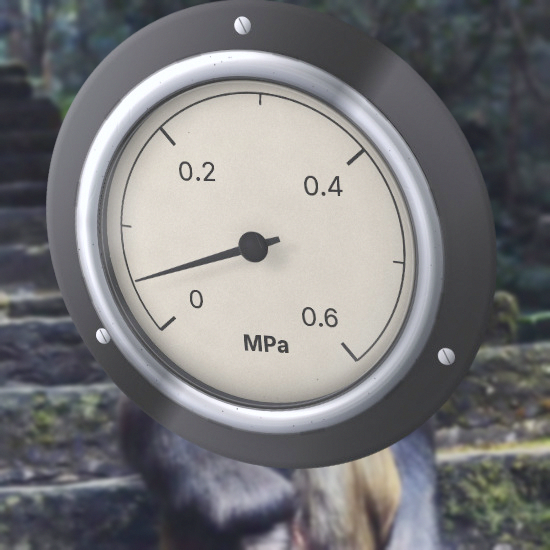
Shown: 0.05; MPa
